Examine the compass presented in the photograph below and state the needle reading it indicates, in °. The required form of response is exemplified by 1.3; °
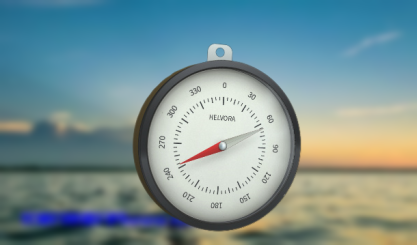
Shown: 245; °
